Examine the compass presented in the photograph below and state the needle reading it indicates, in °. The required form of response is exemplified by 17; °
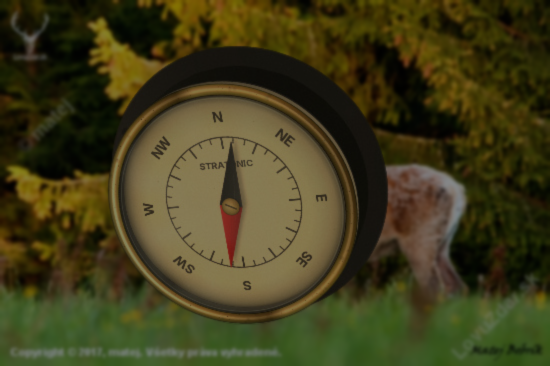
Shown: 190; °
